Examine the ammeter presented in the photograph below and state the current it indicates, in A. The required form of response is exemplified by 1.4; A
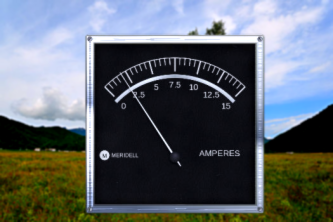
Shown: 2; A
